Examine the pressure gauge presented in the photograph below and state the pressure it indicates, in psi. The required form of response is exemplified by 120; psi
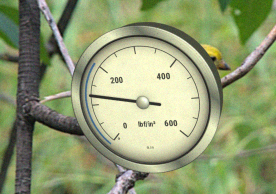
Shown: 125; psi
